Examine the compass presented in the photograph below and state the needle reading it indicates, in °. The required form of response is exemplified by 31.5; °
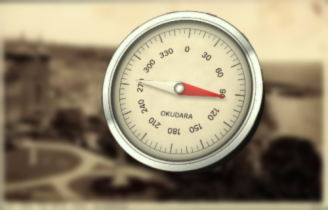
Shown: 95; °
